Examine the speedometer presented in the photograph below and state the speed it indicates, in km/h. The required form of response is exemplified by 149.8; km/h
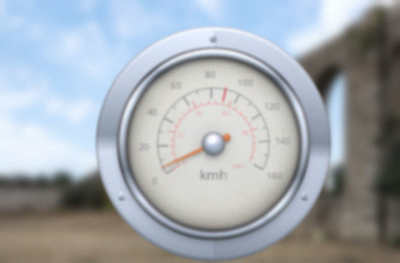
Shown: 5; km/h
